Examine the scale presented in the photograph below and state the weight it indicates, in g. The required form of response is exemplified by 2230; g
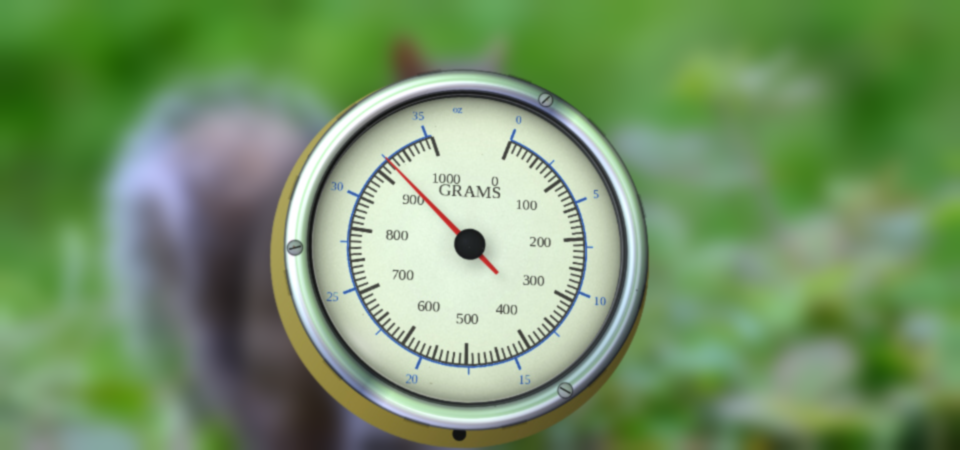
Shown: 920; g
